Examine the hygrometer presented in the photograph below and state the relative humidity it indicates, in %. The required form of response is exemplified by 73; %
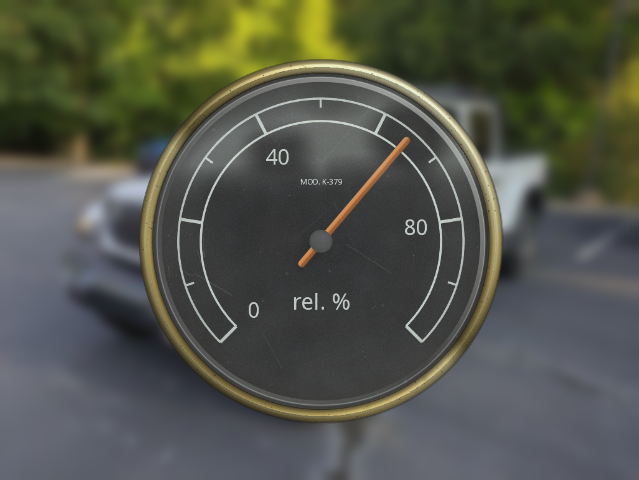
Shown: 65; %
